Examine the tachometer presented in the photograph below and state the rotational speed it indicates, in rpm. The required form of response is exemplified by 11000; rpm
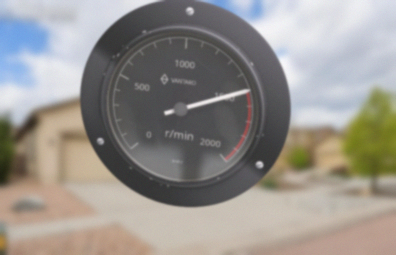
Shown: 1500; rpm
